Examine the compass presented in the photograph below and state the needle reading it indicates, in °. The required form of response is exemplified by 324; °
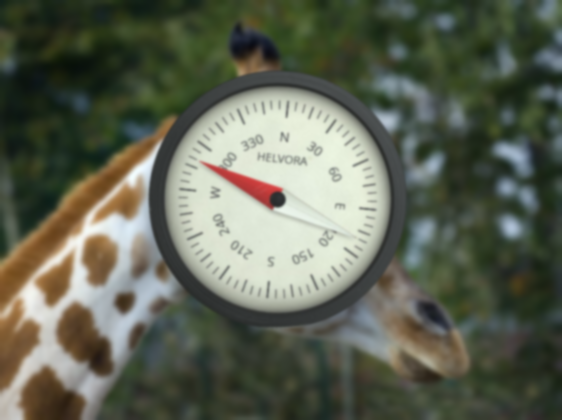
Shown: 290; °
